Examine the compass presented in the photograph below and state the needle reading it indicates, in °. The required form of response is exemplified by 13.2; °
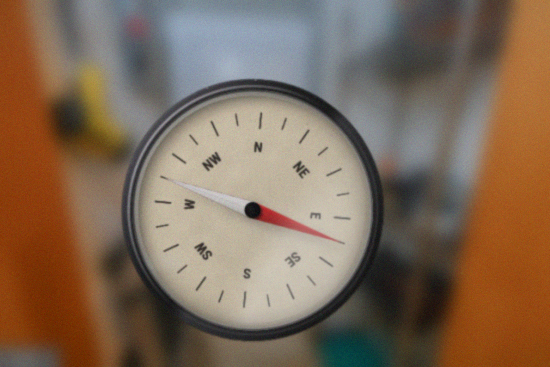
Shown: 105; °
